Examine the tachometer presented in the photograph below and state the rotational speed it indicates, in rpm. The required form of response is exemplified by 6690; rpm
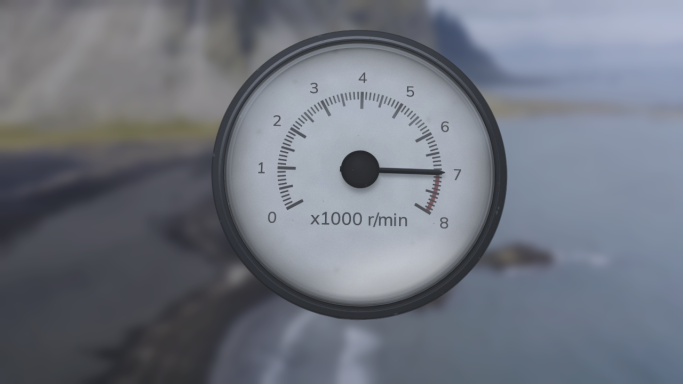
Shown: 7000; rpm
